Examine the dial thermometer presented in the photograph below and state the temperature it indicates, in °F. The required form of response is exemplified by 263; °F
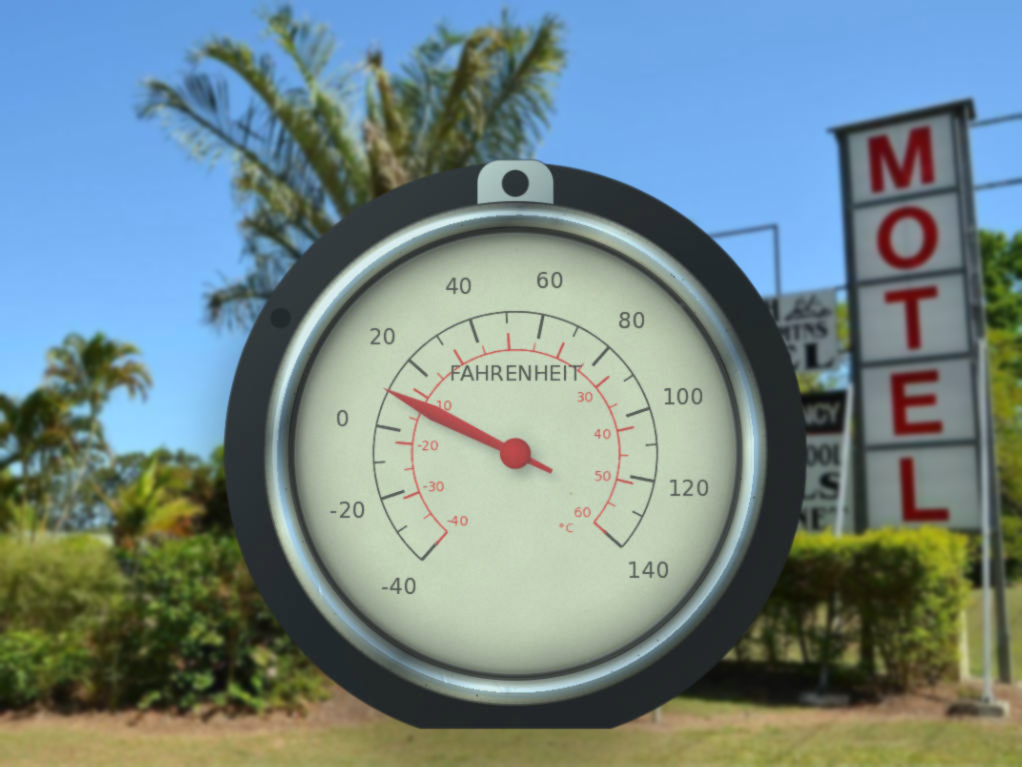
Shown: 10; °F
